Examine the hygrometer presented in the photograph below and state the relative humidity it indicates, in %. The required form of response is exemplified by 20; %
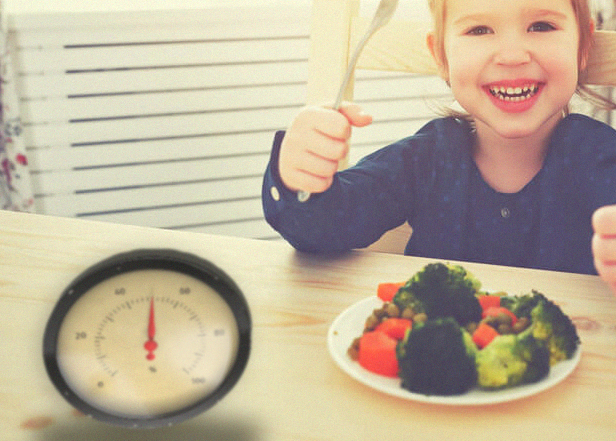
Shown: 50; %
